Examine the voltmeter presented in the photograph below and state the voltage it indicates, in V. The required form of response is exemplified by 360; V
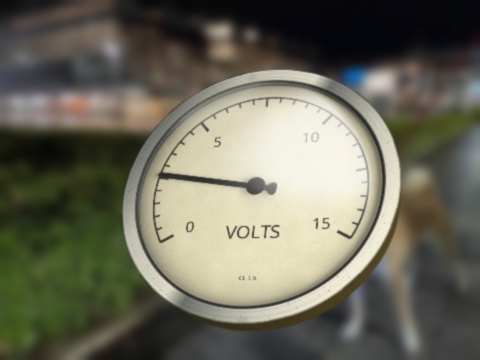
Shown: 2.5; V
